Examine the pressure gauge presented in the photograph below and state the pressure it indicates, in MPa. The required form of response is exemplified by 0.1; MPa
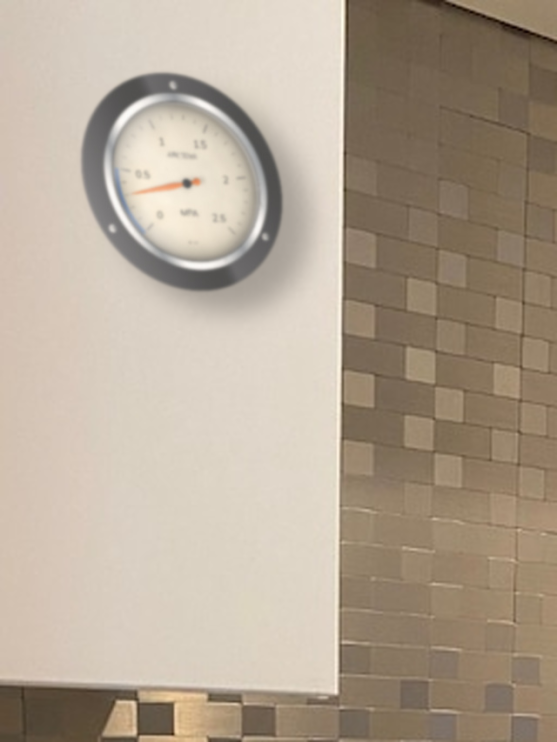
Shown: 0.3; MPa
